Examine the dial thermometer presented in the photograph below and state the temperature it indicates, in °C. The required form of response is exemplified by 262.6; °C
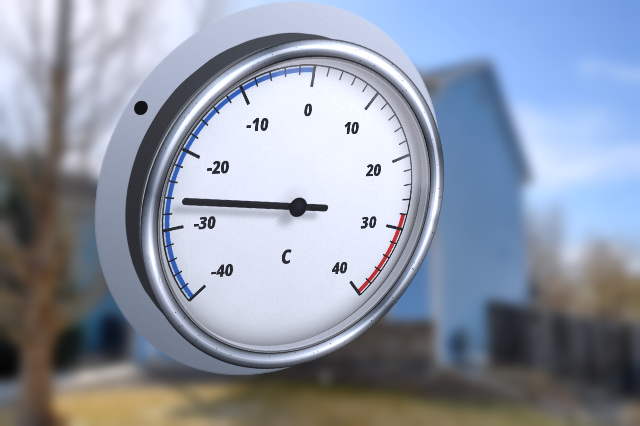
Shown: -26; °C
